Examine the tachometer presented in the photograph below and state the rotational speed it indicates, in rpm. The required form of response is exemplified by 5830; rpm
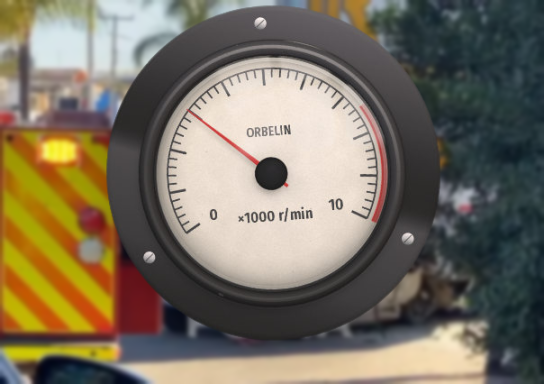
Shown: 3000; rpm
